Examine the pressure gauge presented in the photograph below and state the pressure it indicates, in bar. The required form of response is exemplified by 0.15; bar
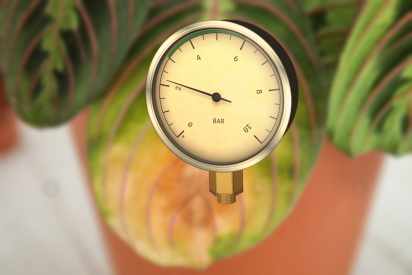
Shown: 2.25; bar
